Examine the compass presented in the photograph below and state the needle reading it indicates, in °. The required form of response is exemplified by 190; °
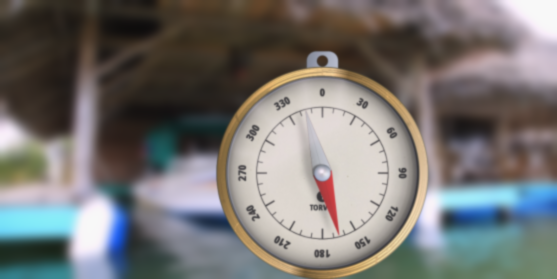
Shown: 165; °
